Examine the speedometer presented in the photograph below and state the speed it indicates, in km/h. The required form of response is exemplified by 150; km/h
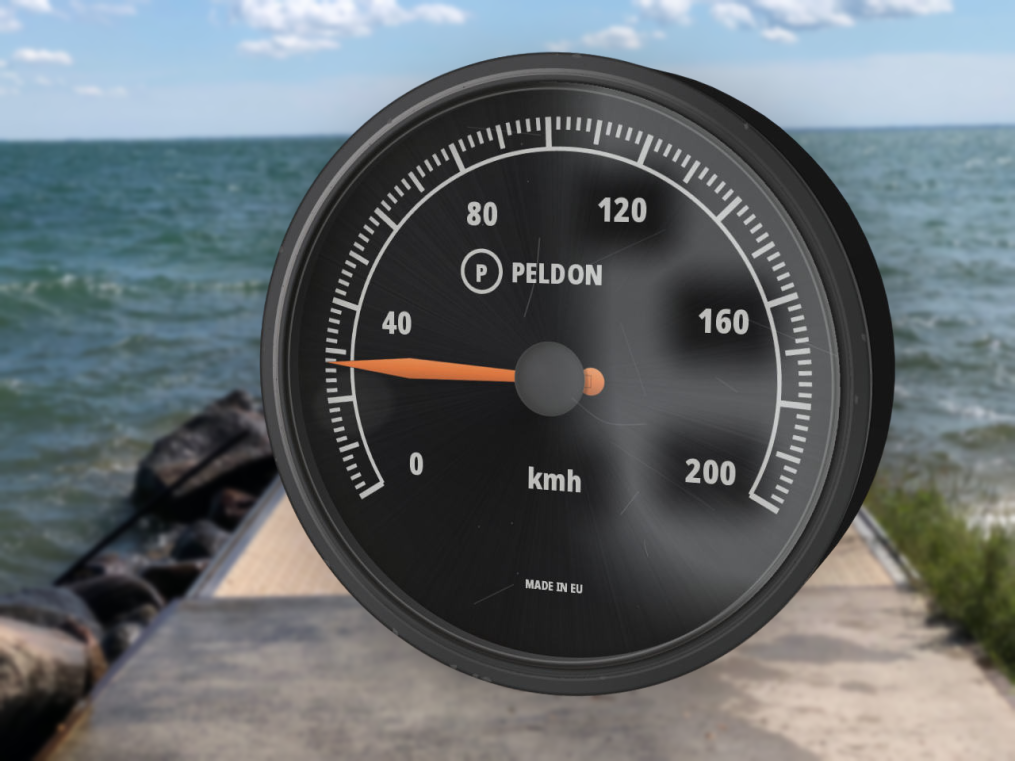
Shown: 28; km/h
